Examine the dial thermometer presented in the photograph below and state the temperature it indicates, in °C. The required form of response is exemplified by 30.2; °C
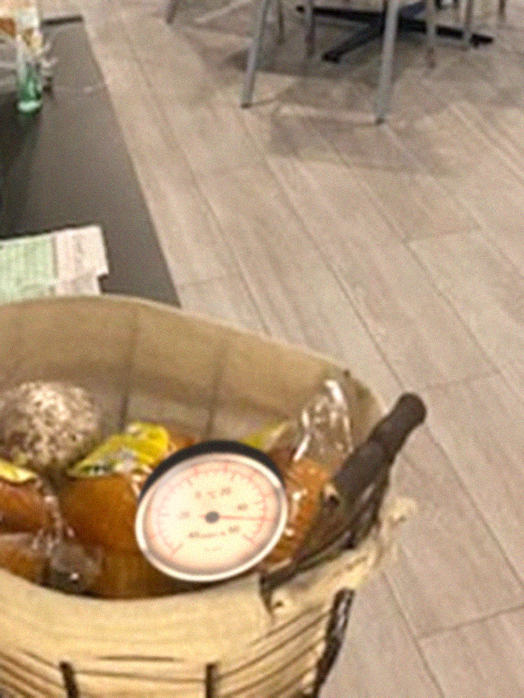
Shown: 48; °C
